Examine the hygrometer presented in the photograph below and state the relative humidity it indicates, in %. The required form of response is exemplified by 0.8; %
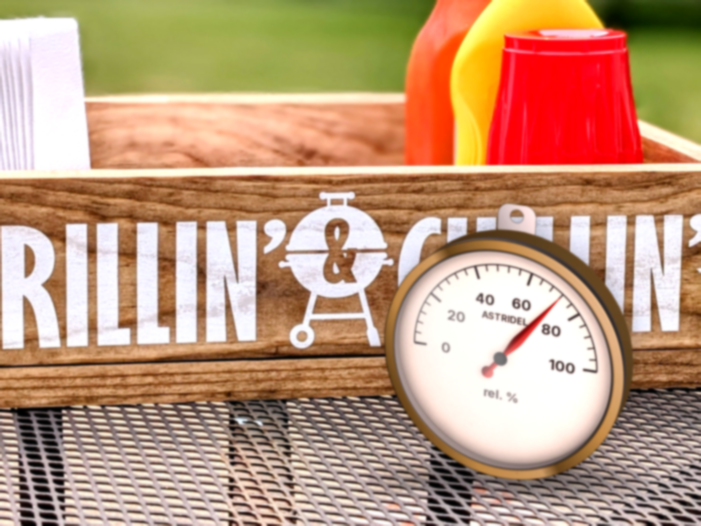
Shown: 72; %
